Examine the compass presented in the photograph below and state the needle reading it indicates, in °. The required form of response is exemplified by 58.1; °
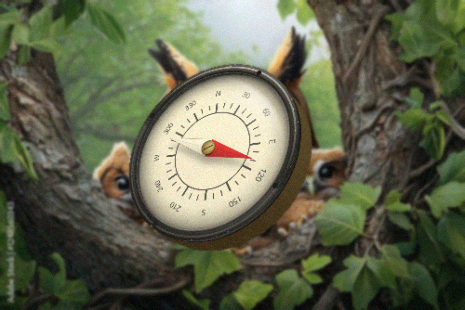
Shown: 110; °
